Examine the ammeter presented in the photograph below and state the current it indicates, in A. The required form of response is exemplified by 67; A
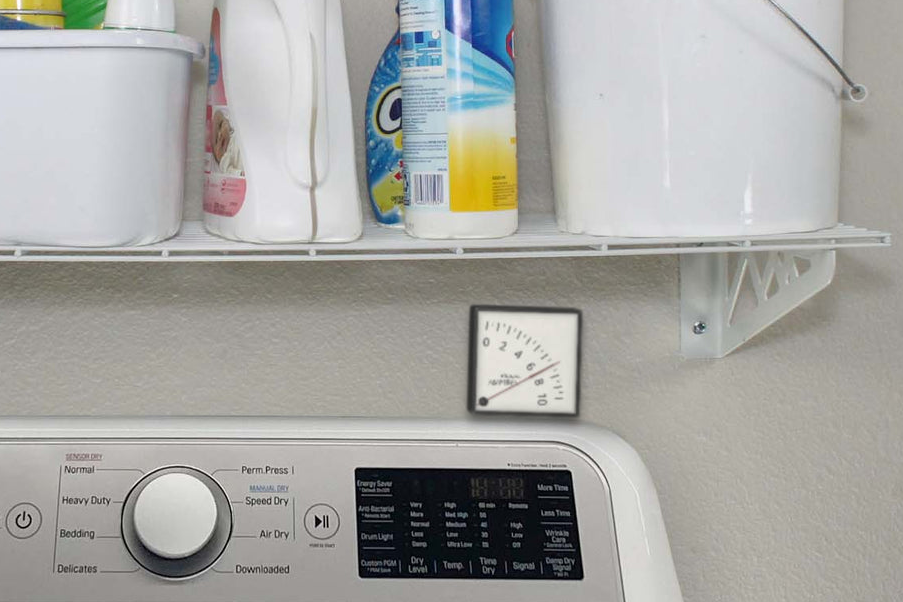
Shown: 7; A
